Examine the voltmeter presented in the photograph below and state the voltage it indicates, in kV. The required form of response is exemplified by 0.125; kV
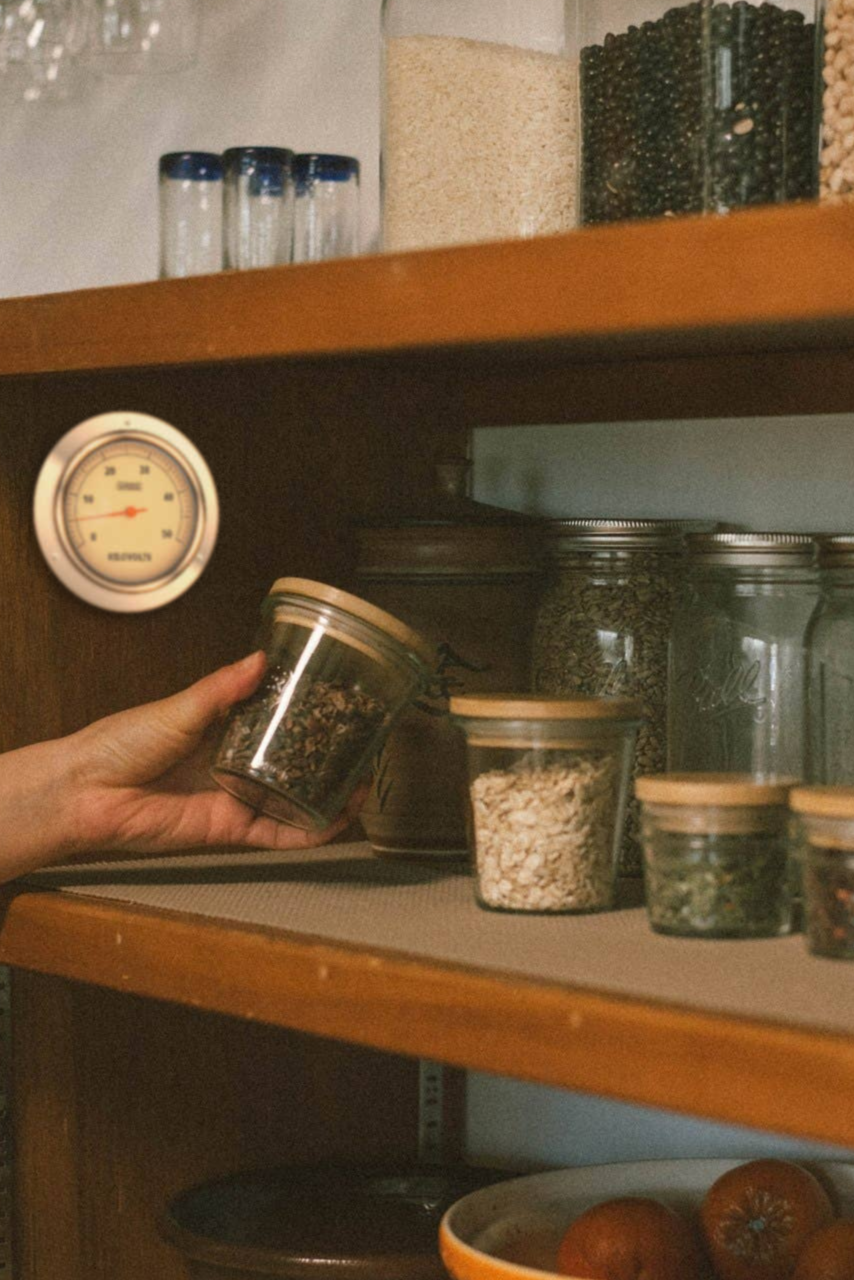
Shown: 5; kV
